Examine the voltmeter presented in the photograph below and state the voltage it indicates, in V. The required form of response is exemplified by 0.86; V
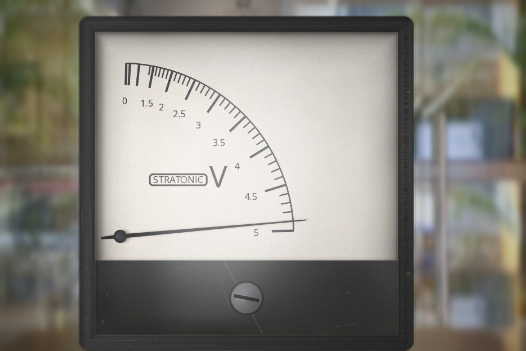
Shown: 4.9; V
